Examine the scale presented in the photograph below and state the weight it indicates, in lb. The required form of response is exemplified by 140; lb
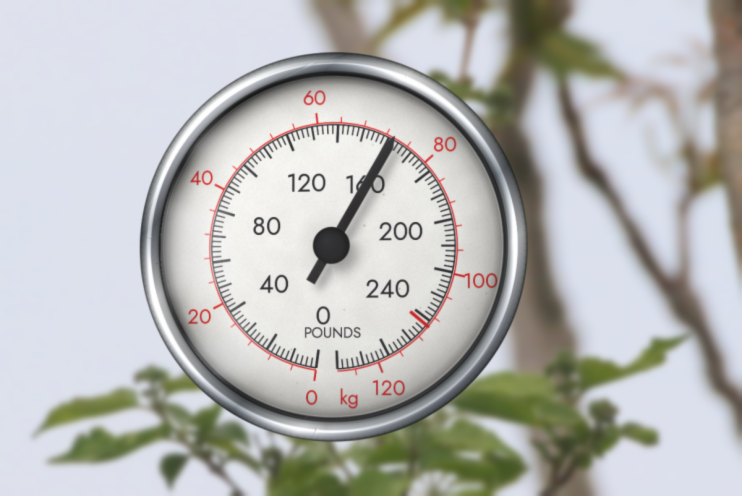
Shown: 162; lb
